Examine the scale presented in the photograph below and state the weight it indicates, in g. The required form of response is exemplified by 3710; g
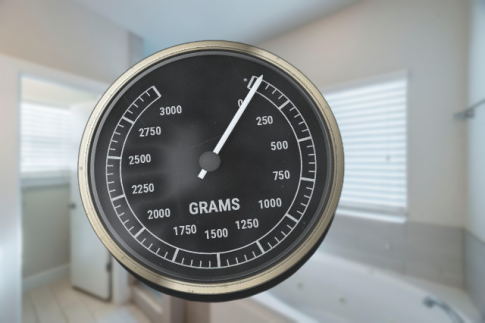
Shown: 50; g
